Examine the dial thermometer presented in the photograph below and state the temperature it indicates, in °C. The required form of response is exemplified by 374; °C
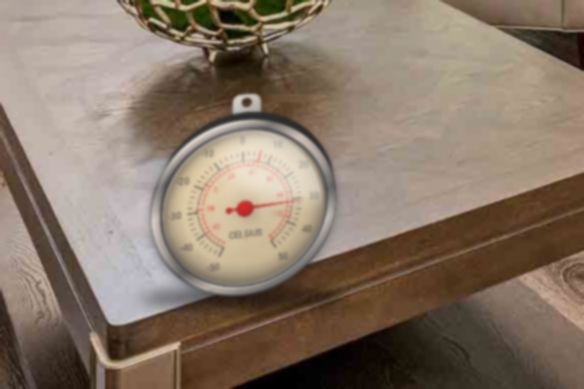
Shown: 30; °C
